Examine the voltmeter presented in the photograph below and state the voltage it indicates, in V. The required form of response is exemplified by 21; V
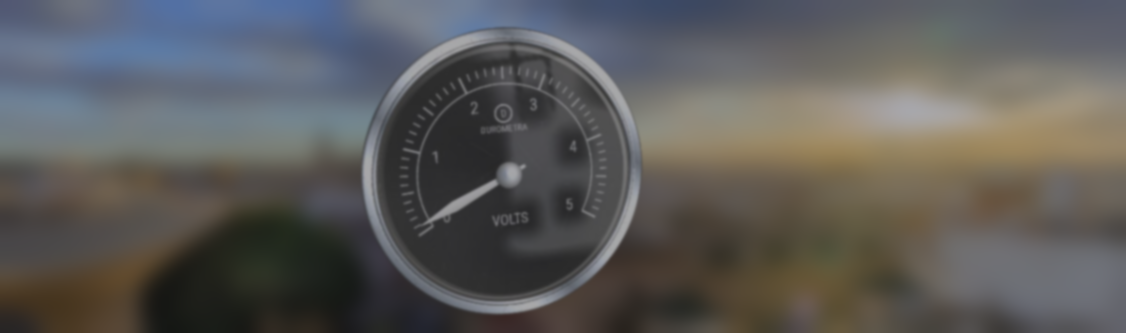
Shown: 0.1; V
